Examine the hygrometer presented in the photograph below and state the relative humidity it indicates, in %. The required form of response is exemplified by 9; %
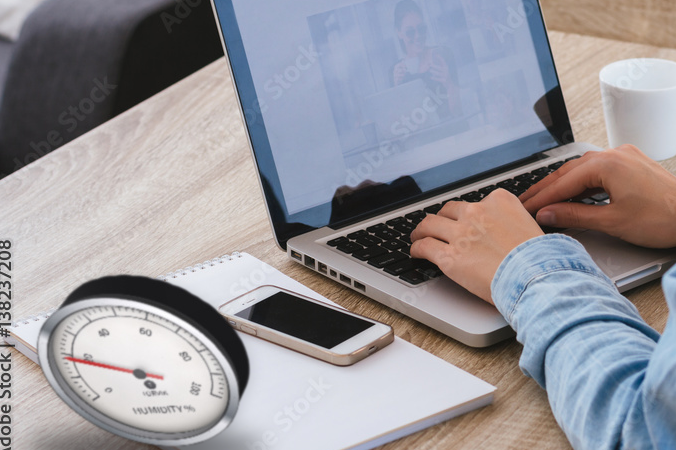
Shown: 20; %
